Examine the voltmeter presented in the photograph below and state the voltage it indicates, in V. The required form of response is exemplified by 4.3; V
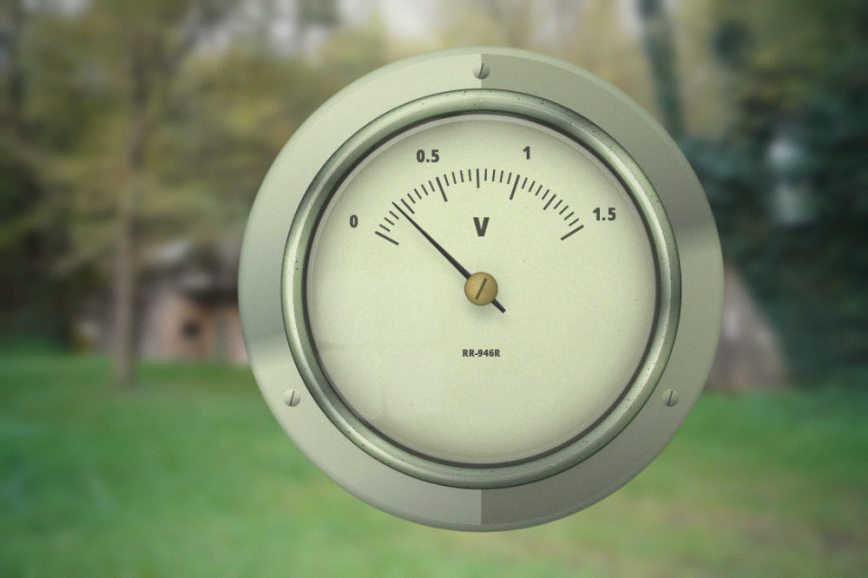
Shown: 0.2; V
